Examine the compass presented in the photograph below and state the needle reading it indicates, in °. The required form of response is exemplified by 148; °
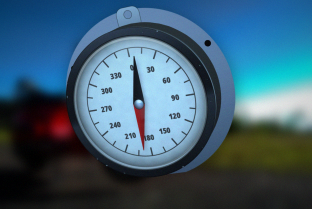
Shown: 187.5; °
